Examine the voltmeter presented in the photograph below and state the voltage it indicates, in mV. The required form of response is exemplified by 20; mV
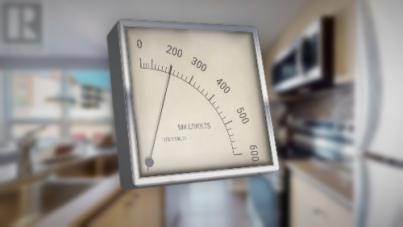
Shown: 200; mV
